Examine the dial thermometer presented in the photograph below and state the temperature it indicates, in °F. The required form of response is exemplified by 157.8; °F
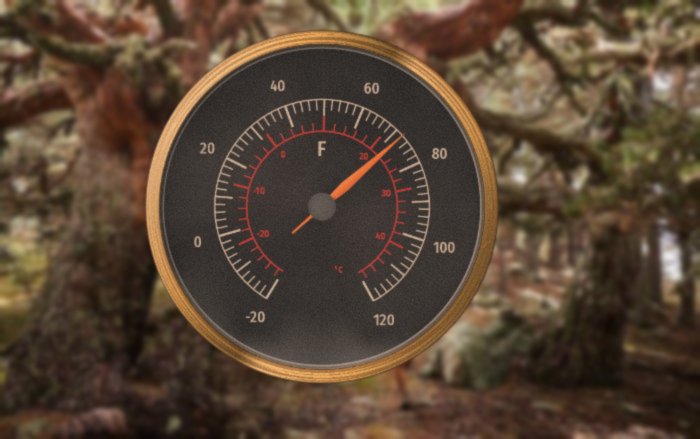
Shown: 72; °F
